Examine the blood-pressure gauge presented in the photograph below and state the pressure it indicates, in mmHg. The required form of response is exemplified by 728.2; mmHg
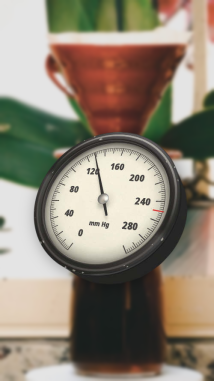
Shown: 130; mmHg
